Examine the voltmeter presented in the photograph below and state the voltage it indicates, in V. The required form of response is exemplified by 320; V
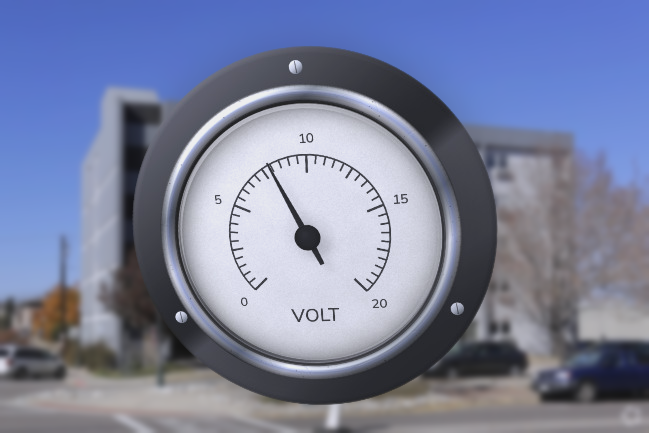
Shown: 8; V
